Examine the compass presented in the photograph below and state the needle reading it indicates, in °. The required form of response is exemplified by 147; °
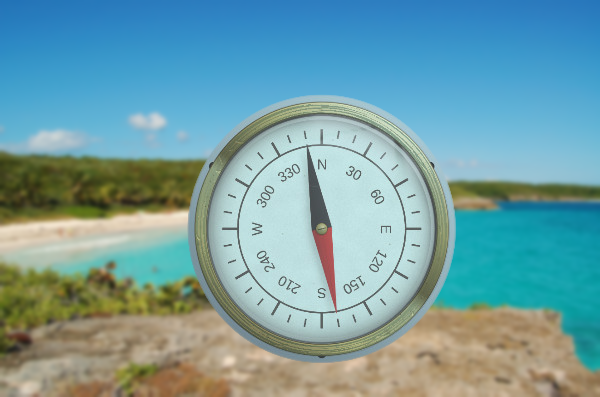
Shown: 170; °
